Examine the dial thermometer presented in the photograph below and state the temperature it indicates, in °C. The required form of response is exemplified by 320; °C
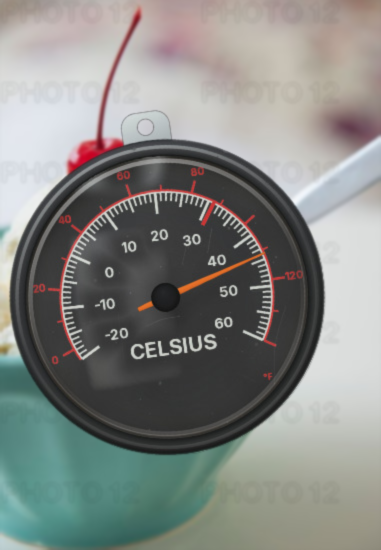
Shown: 44; °C
